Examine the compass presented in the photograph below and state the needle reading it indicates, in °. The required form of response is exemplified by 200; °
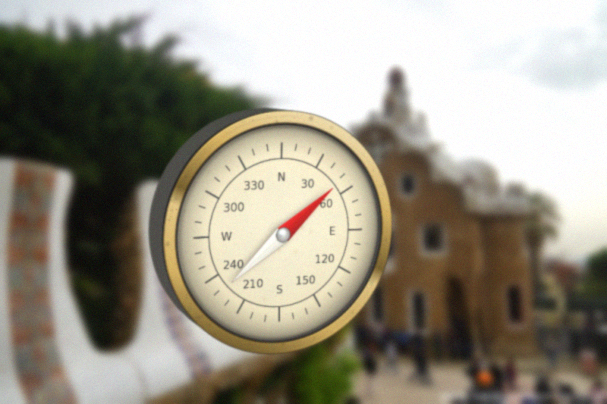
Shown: 50; °
